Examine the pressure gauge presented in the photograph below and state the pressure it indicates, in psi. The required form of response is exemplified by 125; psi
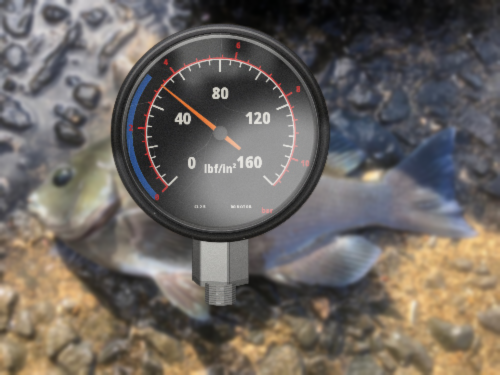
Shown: 50; psi
